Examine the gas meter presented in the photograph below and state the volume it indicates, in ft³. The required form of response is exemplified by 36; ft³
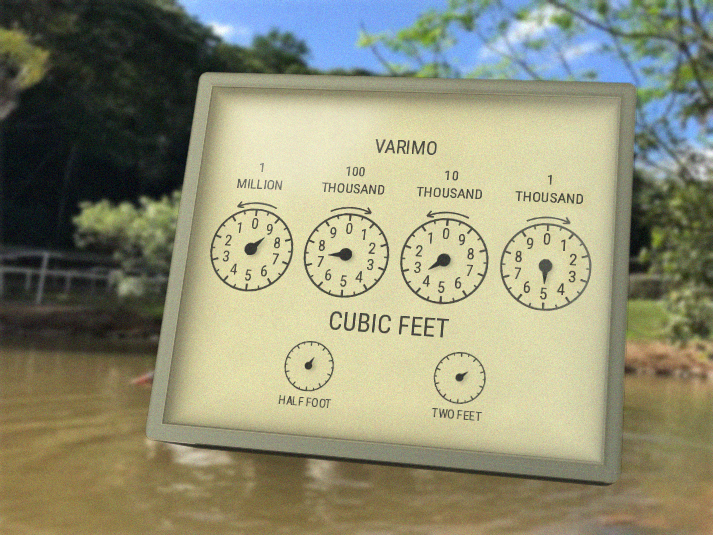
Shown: 873500; ft³
